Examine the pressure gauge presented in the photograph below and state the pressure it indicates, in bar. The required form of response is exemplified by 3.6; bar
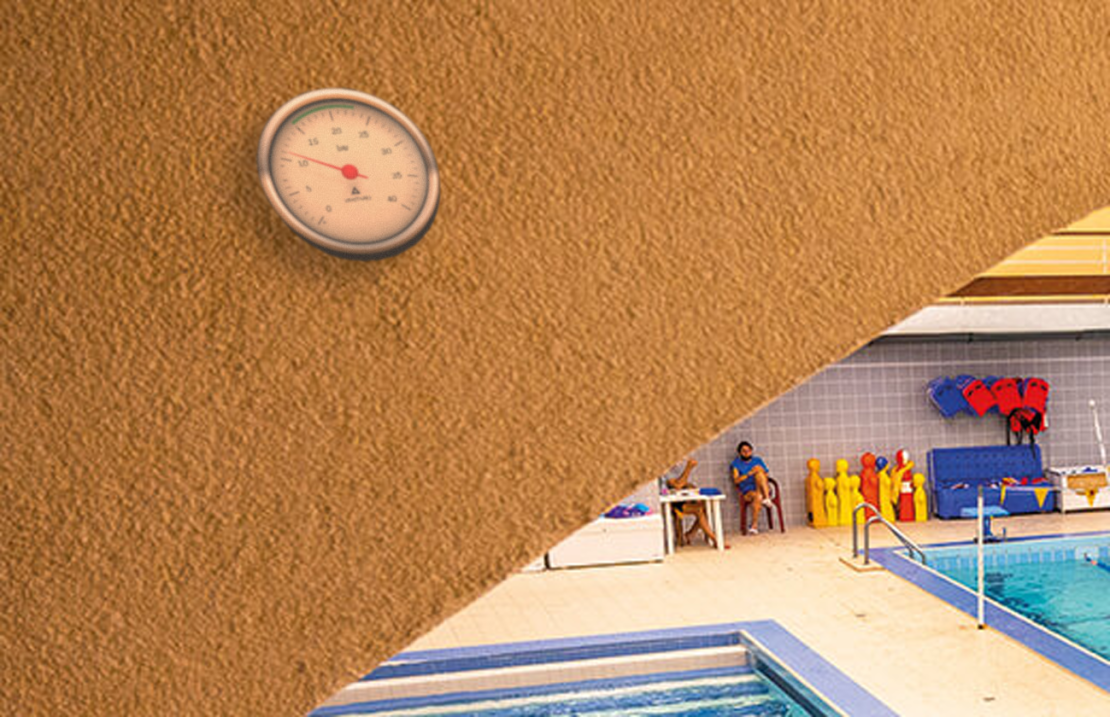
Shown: 11; bar
